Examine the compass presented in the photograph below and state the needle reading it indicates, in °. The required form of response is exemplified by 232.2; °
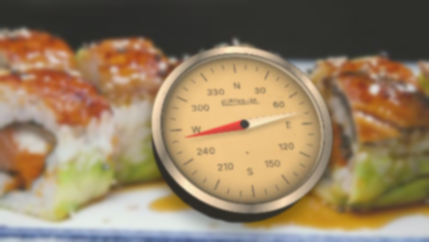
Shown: 260; °
